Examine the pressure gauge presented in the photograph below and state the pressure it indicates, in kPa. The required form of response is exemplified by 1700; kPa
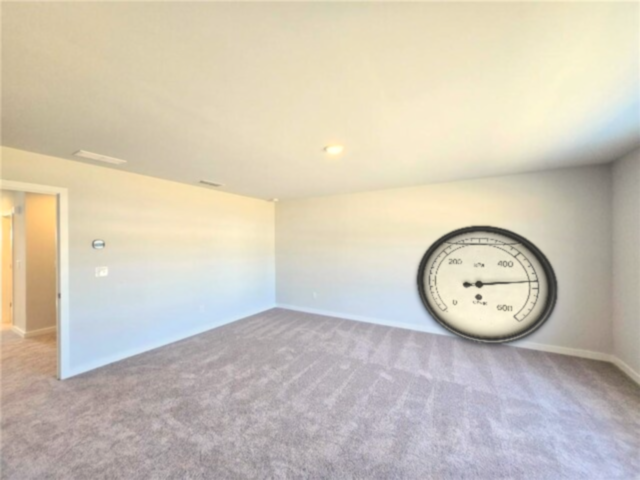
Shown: 480; kPa
